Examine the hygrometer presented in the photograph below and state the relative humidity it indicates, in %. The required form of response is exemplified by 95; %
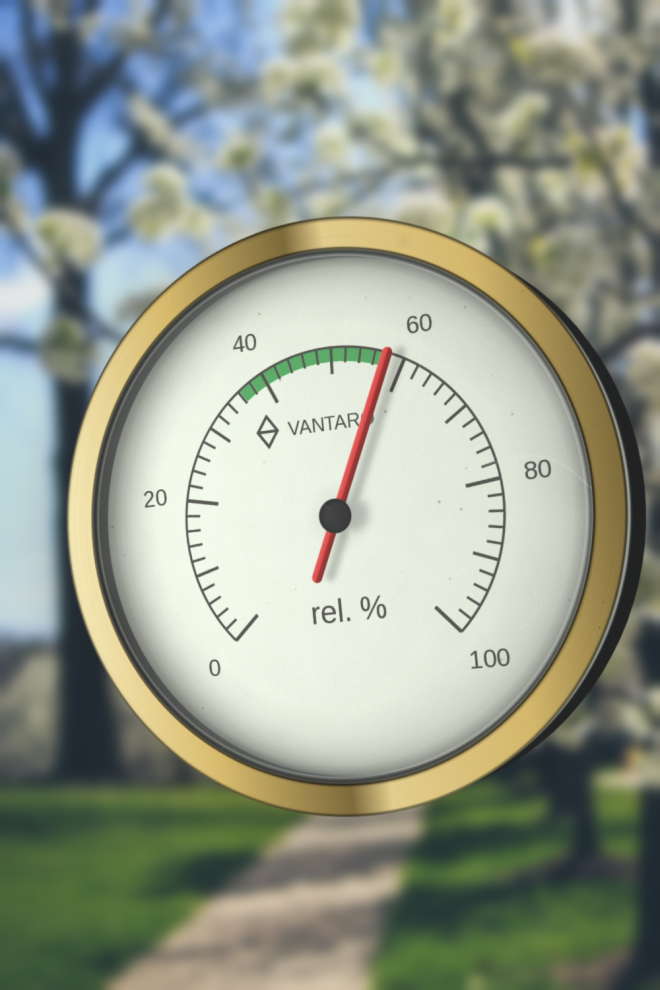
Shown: 58; %
